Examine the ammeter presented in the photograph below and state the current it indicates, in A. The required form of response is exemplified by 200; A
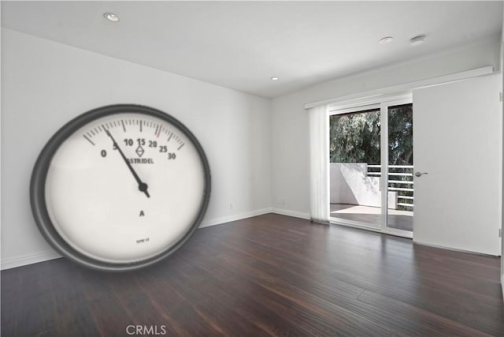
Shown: 5; A
